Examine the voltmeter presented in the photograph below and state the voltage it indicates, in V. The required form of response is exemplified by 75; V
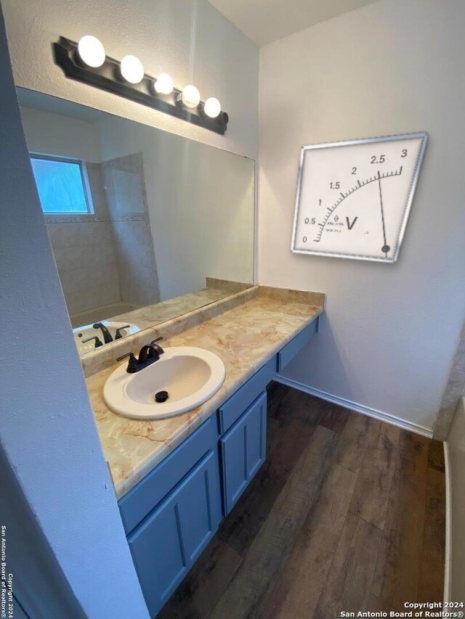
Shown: 2.5; V
